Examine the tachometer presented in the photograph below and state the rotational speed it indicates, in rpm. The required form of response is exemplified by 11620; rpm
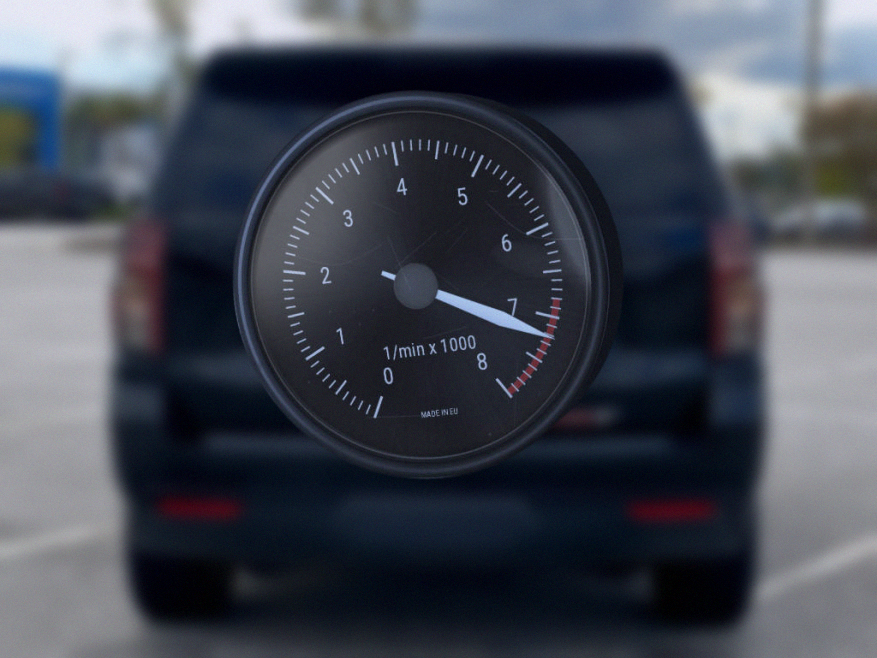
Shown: 7200; rpm
